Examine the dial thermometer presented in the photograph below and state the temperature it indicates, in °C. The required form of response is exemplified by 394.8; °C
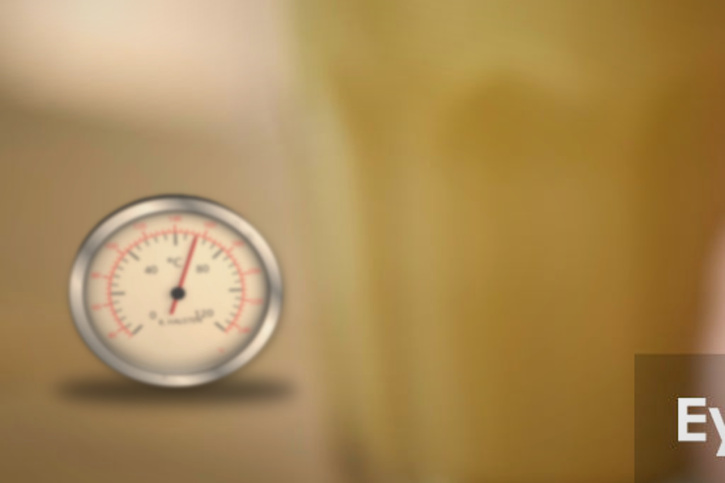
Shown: 68; °C
